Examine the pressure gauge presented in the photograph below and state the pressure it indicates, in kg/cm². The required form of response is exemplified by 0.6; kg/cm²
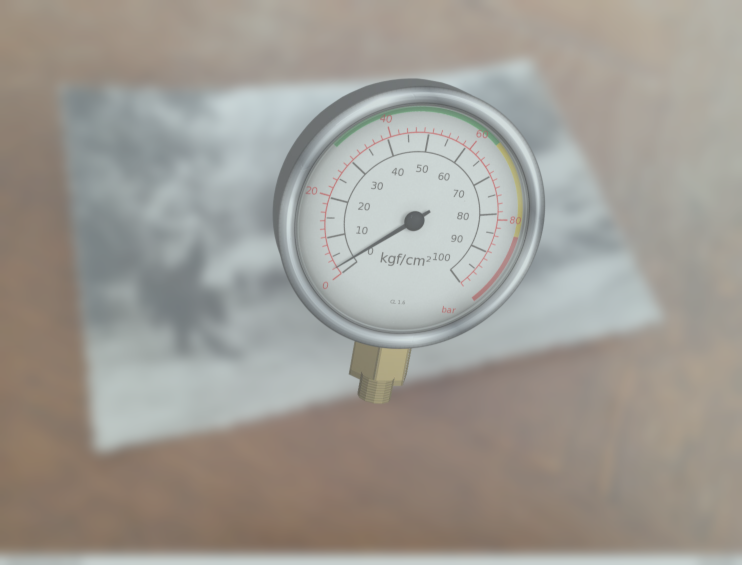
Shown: 2.5; kg/cm²
